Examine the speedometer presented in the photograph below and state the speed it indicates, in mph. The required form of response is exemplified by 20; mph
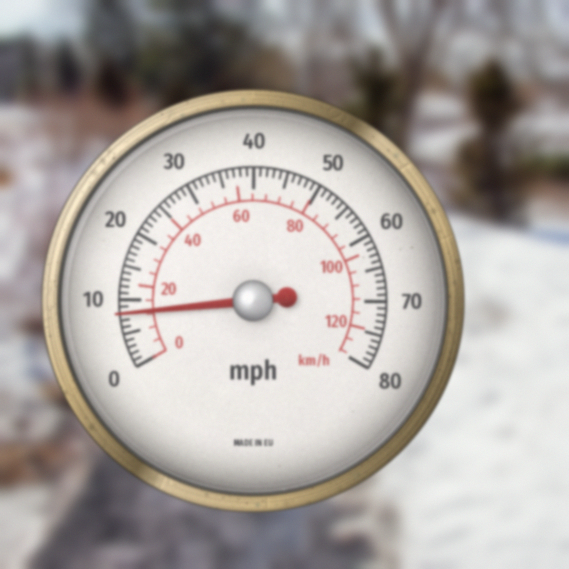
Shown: 8; mph
